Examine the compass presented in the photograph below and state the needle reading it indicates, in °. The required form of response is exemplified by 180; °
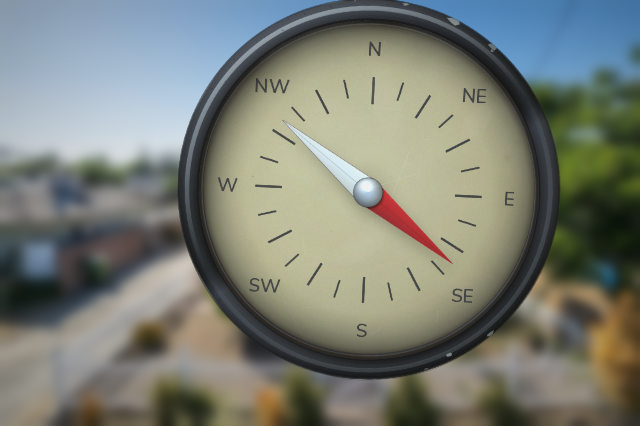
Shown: 127.5; °
